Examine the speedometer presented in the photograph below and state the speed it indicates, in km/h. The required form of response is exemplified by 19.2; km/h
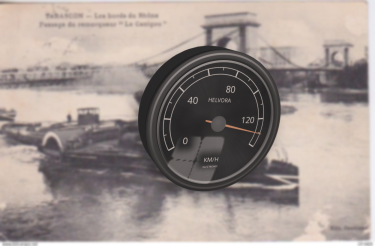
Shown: 130; km/h
